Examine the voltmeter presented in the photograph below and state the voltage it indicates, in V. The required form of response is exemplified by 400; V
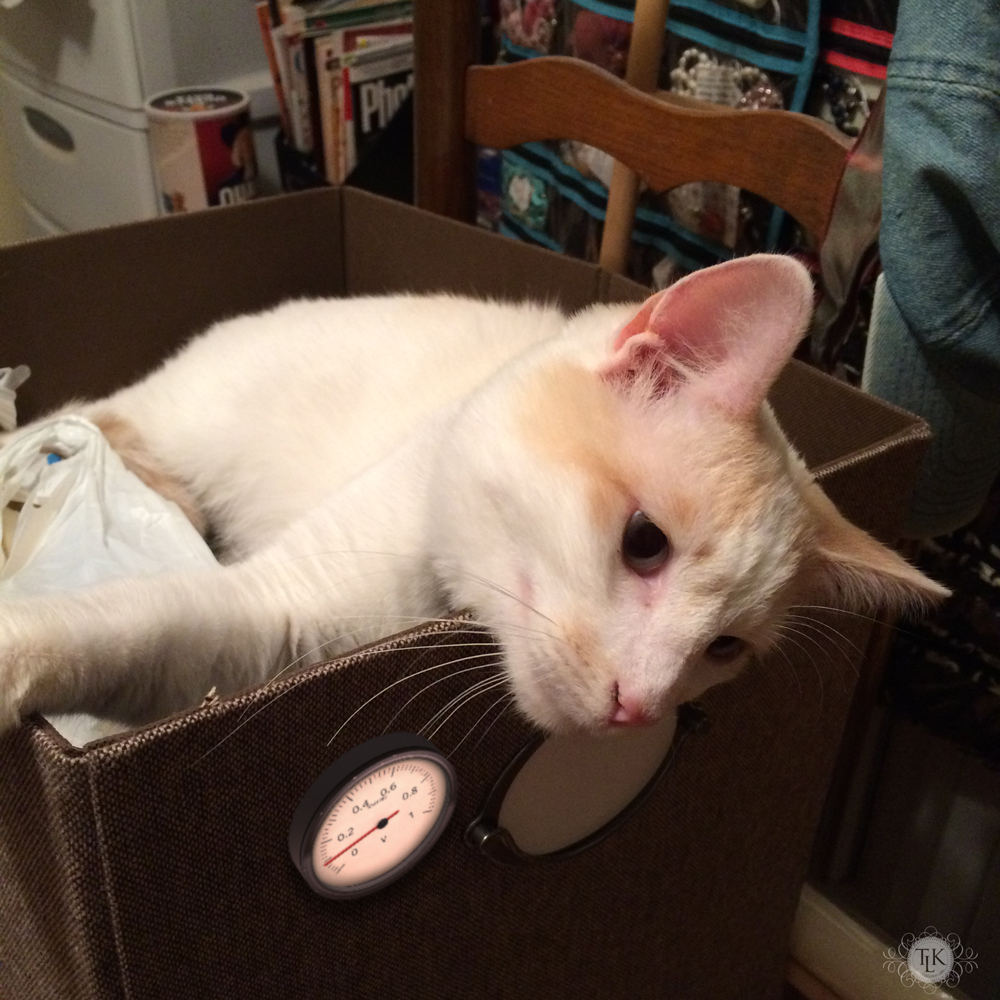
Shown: 0.1; V
